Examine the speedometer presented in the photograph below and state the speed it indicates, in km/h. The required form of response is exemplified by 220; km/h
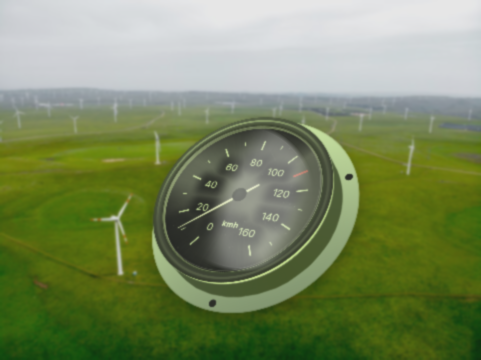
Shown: 10; km/h
